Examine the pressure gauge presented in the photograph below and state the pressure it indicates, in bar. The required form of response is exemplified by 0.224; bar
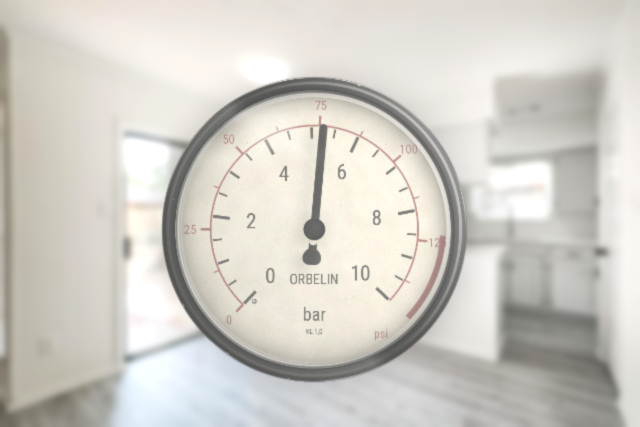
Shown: 5.25; bar
